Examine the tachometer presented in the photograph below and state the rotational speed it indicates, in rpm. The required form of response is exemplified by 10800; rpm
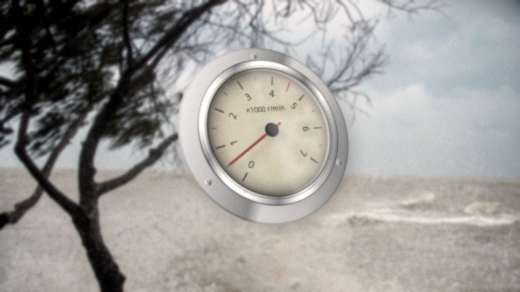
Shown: 500; rpm
